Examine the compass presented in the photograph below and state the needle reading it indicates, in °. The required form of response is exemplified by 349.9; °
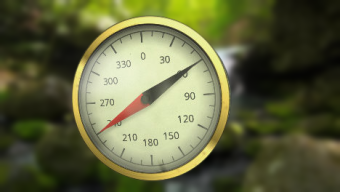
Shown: 240; °
